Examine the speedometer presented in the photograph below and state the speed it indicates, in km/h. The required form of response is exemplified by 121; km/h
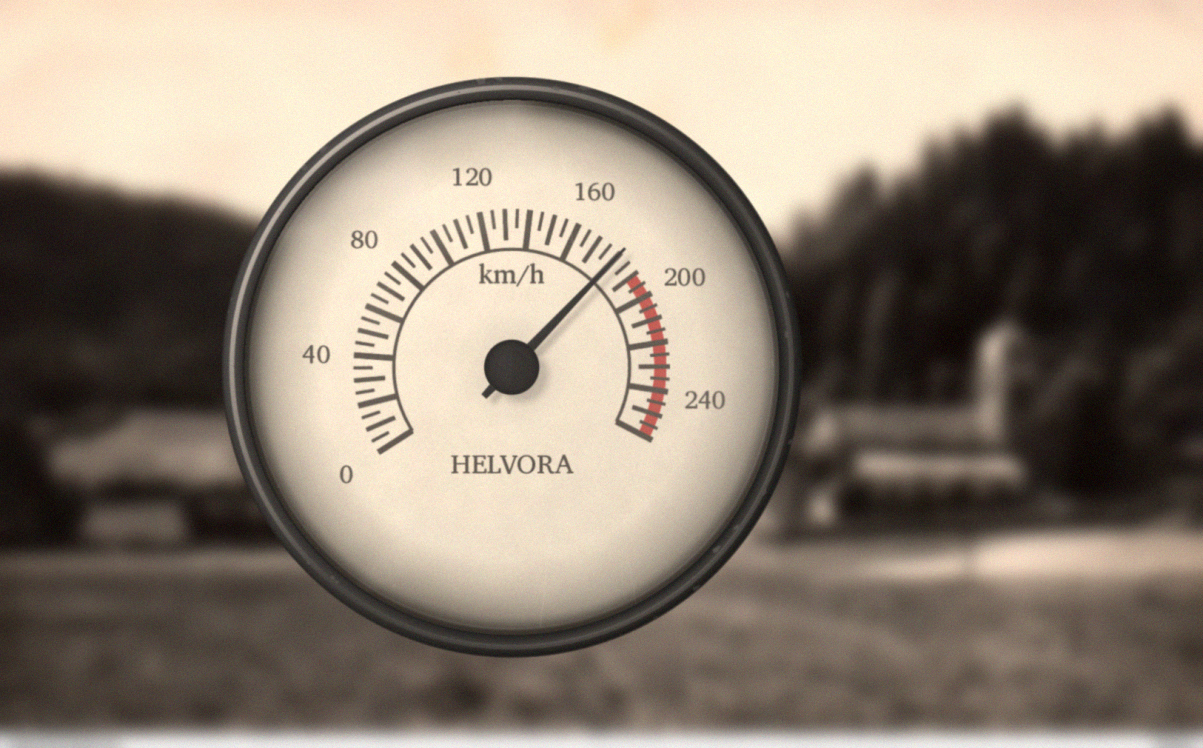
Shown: 180; km/h
